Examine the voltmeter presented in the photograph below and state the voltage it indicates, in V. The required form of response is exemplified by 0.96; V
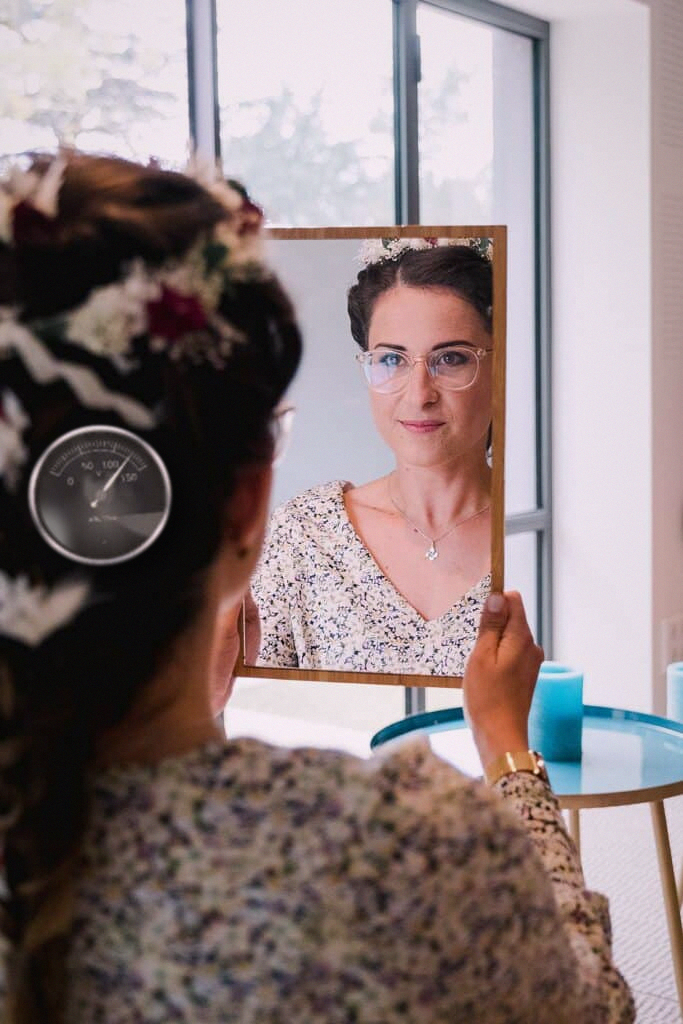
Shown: 125; V
